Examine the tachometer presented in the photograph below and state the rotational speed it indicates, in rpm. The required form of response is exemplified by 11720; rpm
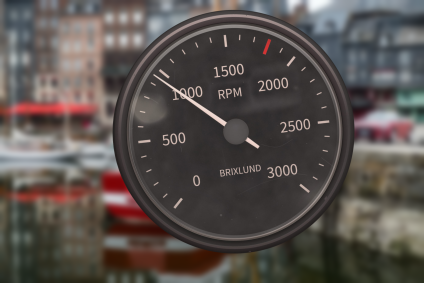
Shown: 950; rpm
